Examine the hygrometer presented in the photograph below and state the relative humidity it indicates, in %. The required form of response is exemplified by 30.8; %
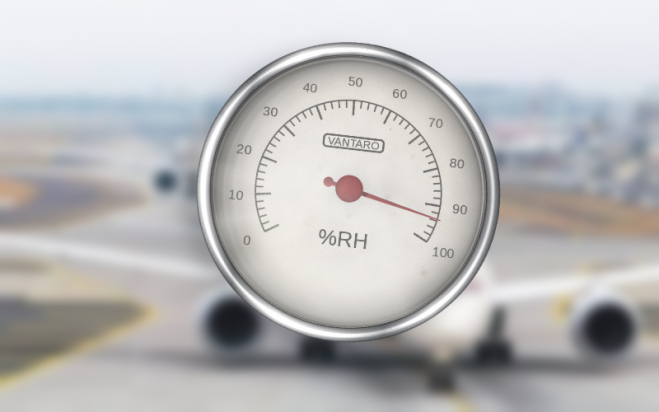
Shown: 94; %
